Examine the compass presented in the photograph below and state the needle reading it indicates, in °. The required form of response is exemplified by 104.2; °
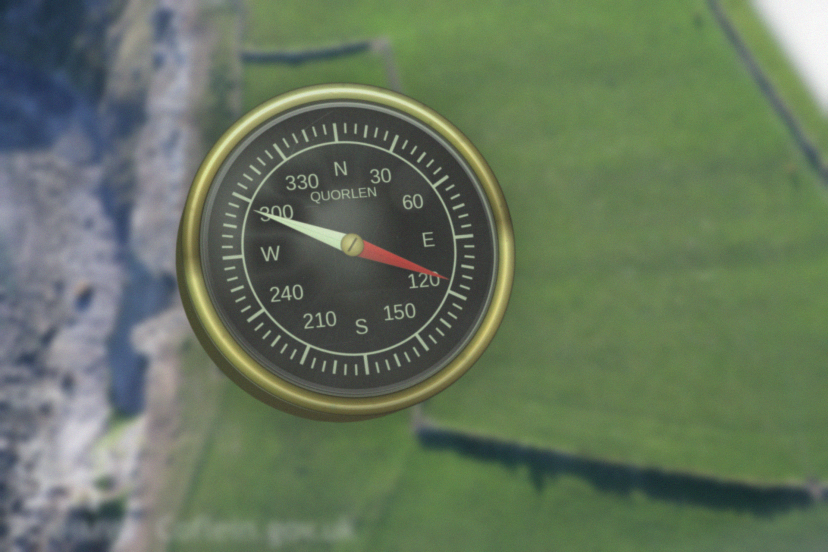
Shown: 115; °
